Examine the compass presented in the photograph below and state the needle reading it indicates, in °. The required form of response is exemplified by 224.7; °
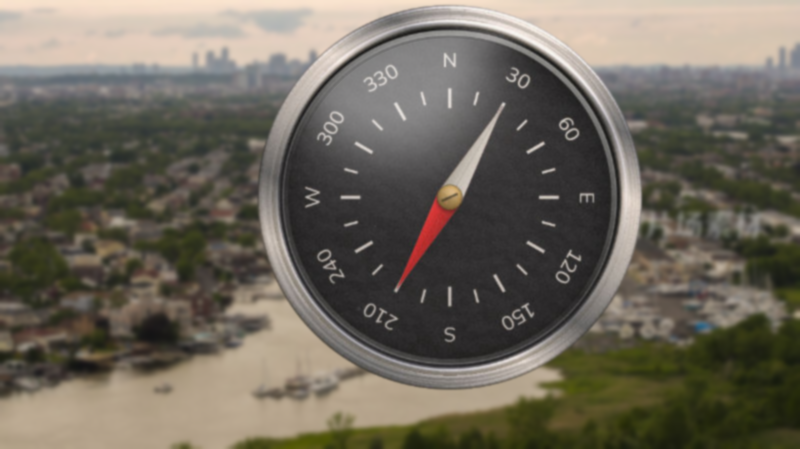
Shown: 210; °
